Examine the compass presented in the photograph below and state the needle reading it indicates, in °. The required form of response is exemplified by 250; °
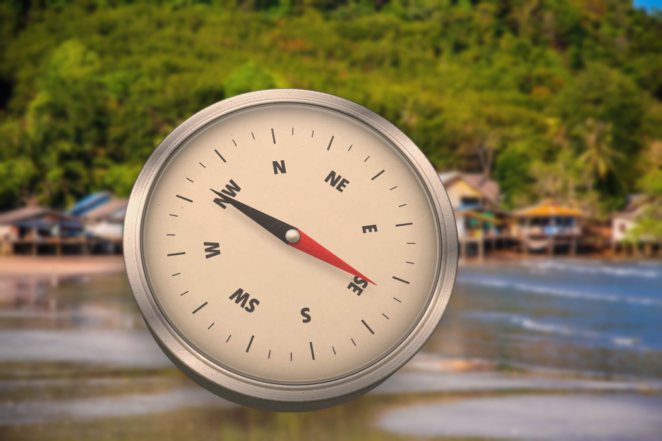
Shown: 130; °
